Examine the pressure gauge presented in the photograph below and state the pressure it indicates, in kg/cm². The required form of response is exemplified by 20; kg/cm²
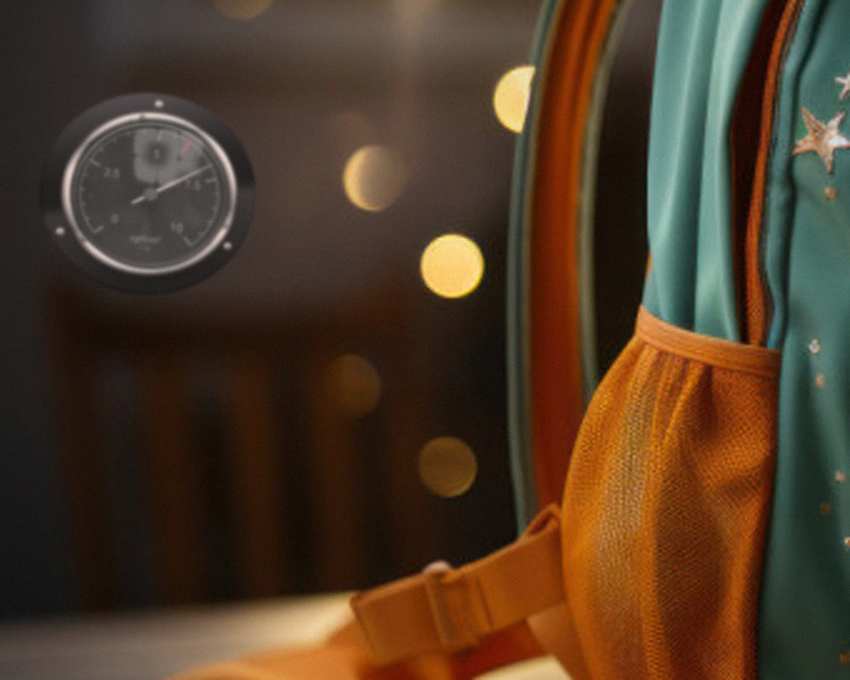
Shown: 7; kg/cm²
